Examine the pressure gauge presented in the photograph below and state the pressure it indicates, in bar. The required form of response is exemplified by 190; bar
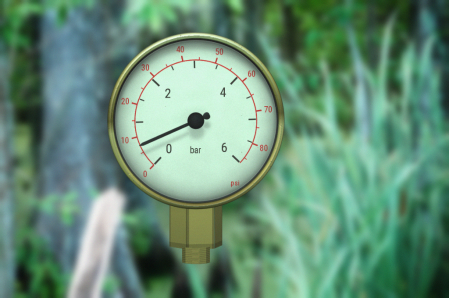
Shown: 0.5; bar
